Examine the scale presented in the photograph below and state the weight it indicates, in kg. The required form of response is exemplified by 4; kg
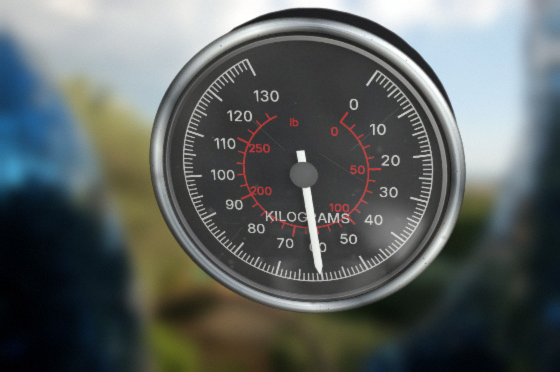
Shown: 60; kg
